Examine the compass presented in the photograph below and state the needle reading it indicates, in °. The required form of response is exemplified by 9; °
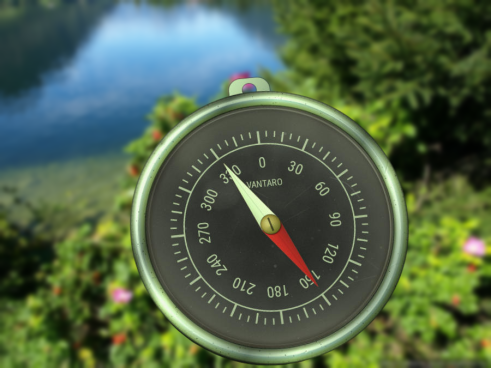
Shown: 150; °
